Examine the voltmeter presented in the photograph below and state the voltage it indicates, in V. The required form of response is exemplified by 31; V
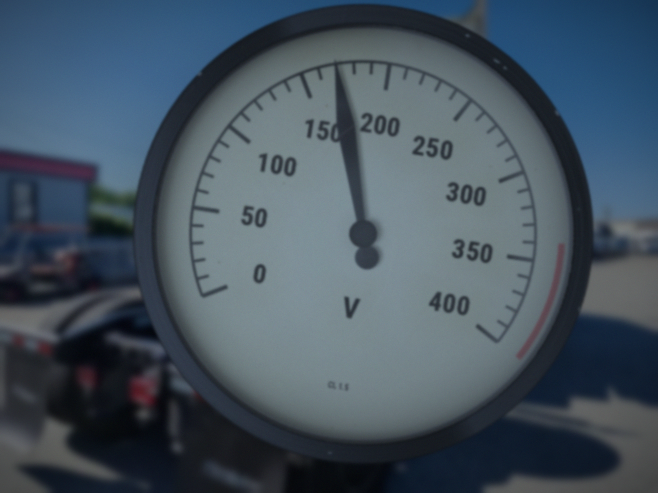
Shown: 170; V
